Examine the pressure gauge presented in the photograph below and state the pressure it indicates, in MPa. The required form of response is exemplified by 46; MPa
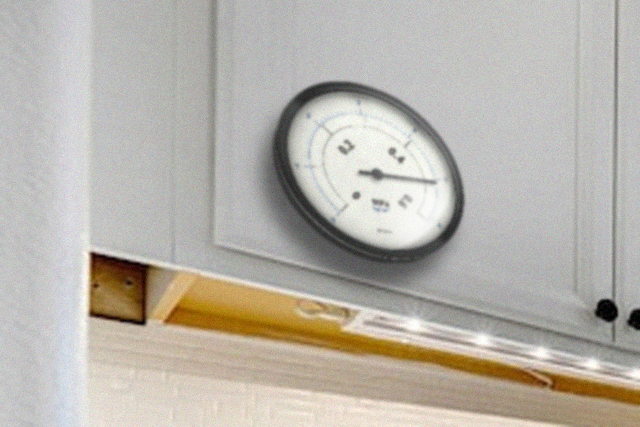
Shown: 0.5; MPa
